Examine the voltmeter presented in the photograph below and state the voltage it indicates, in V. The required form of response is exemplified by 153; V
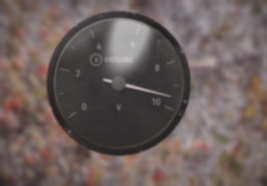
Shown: 9.5; V
